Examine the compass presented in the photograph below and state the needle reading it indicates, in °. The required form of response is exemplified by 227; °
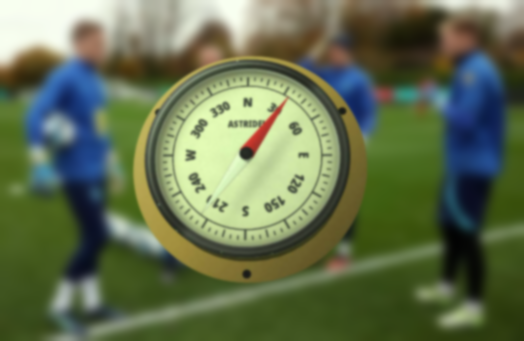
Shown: 35; °
